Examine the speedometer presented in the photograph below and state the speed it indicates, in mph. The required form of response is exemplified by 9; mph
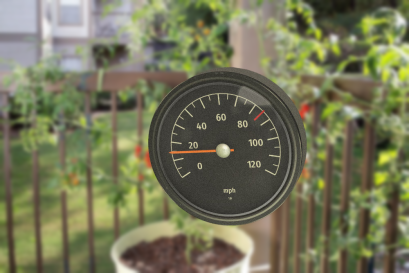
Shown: 15; mph
